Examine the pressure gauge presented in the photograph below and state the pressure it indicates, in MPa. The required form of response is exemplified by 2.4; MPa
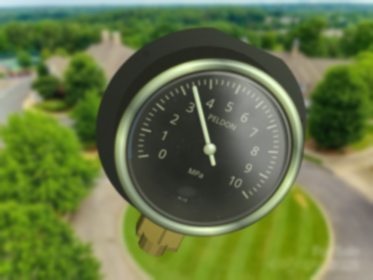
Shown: 3.4; MPa
